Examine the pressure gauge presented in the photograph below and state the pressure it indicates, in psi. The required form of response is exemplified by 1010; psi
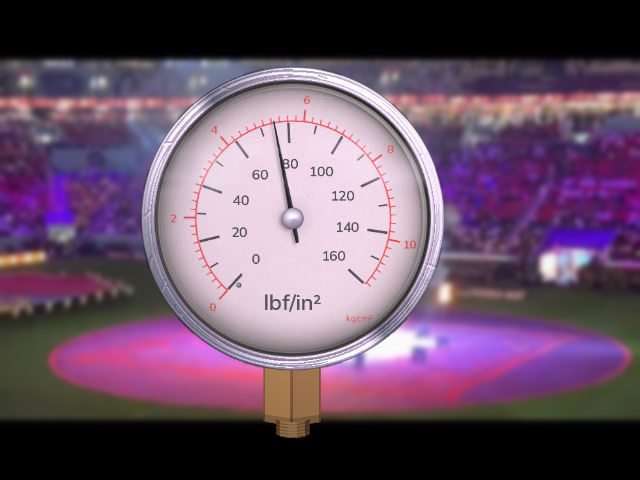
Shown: 75; psi
